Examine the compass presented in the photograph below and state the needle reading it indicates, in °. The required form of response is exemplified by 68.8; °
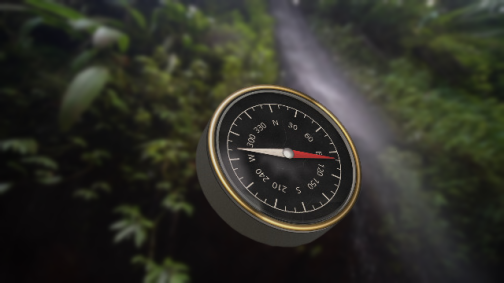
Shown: 100; °
